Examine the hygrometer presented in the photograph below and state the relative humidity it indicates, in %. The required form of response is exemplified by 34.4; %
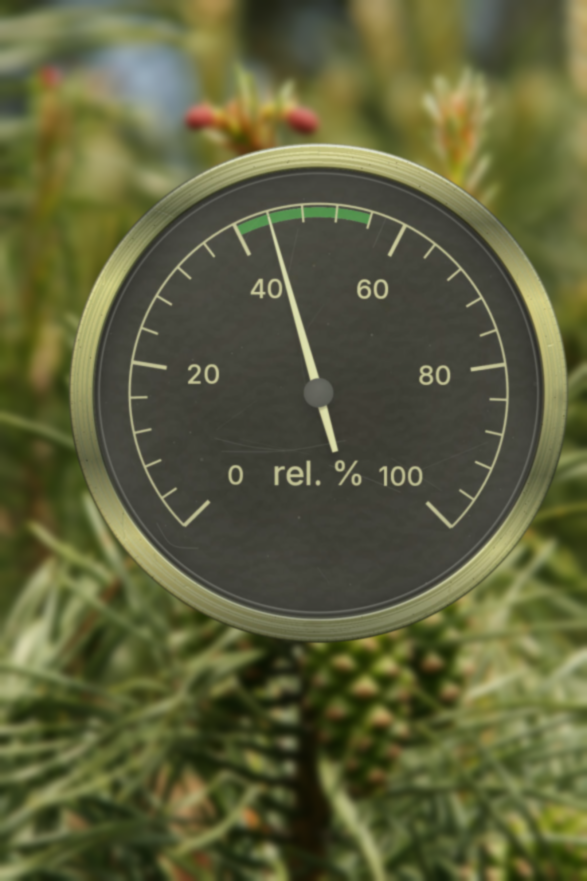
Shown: 44; %
